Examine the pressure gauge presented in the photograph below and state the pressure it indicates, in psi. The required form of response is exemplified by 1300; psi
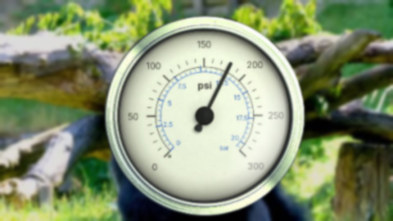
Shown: 180; psi
